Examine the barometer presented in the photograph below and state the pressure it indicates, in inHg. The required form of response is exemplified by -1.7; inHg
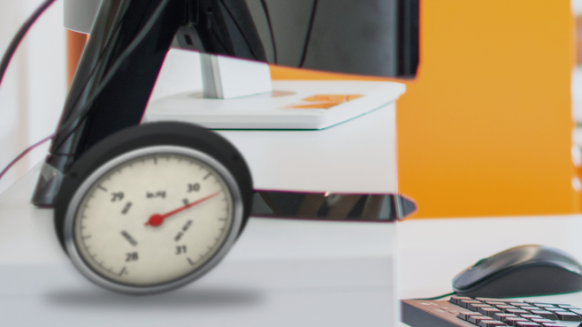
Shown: 30.2; inHg
